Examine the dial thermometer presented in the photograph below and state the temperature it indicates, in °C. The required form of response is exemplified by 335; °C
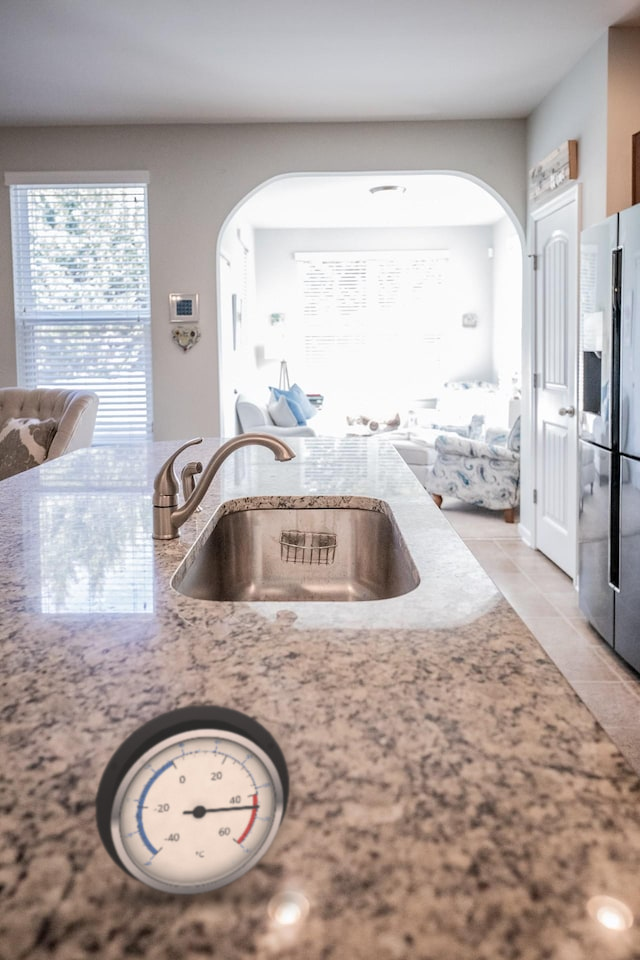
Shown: 44; °C
